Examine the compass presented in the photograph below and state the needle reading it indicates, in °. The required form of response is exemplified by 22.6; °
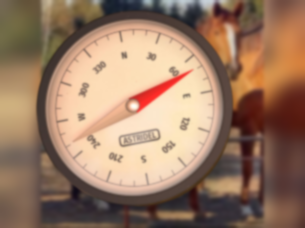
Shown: 70; °
